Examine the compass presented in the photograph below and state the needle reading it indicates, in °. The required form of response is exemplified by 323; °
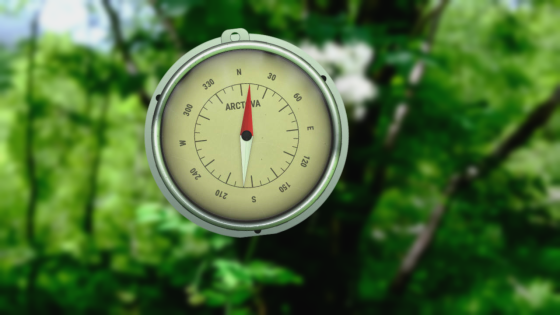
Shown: 10; °
